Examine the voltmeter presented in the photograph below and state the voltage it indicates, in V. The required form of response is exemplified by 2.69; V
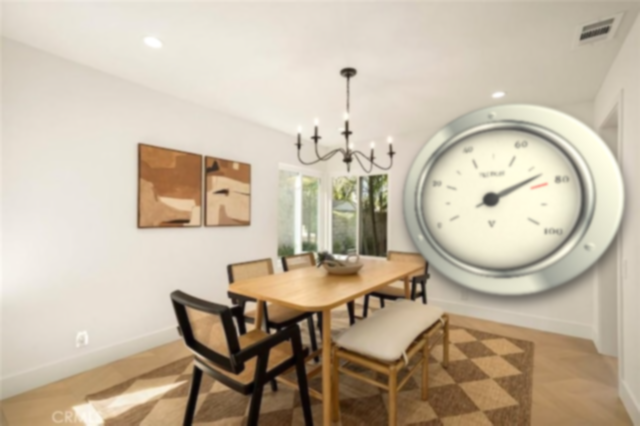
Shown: 75; V
